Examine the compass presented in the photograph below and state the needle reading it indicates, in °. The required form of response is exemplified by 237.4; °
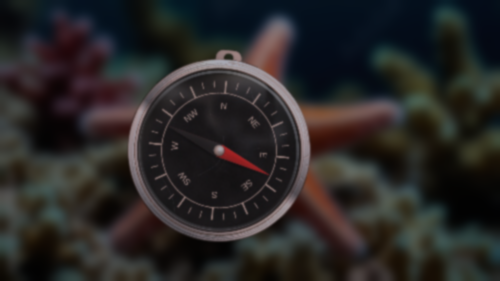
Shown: 110; °
